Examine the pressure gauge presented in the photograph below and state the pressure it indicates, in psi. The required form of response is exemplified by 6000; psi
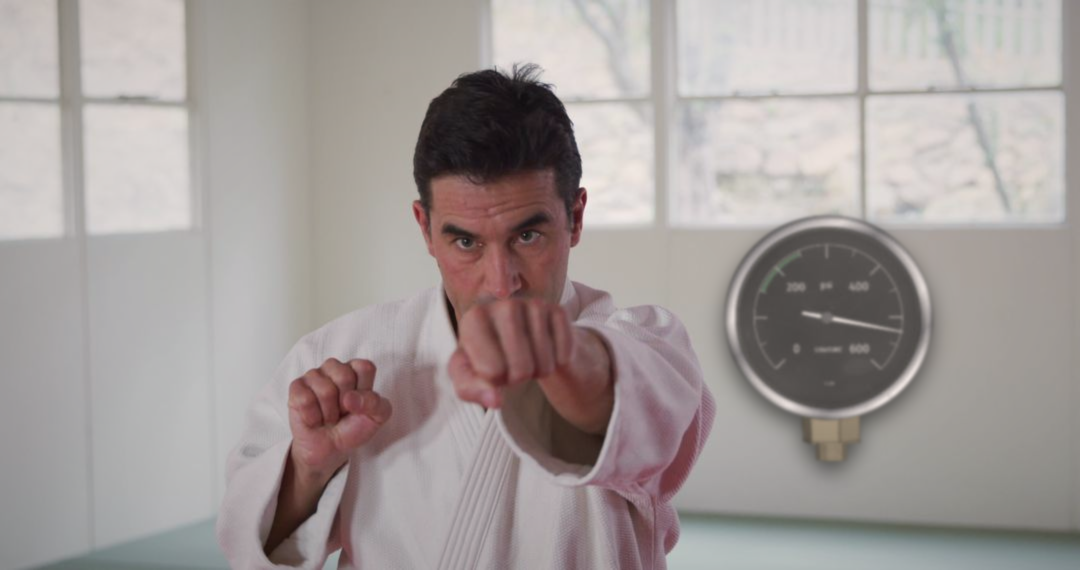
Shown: 525; psi
